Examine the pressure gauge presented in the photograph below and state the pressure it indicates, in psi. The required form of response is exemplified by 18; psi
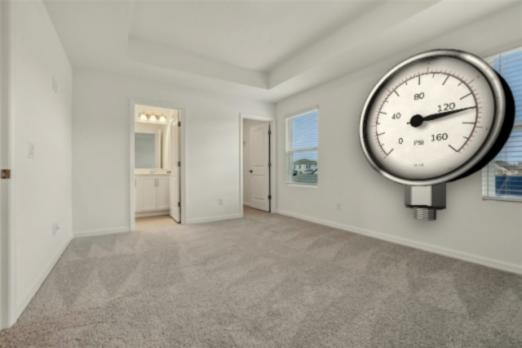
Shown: 130; psi
